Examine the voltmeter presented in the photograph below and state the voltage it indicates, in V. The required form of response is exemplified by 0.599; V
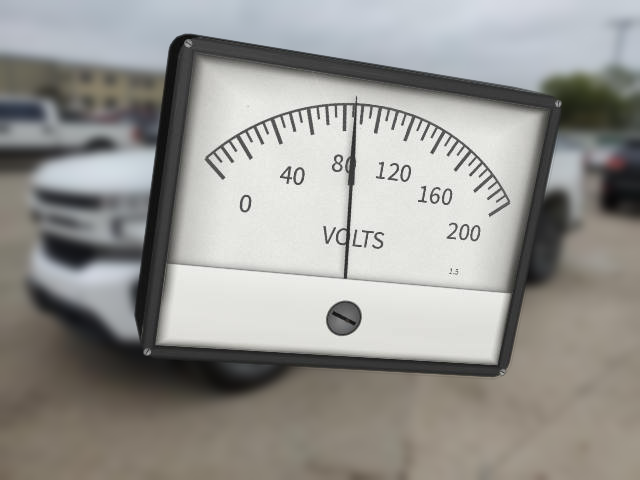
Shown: 85; V
